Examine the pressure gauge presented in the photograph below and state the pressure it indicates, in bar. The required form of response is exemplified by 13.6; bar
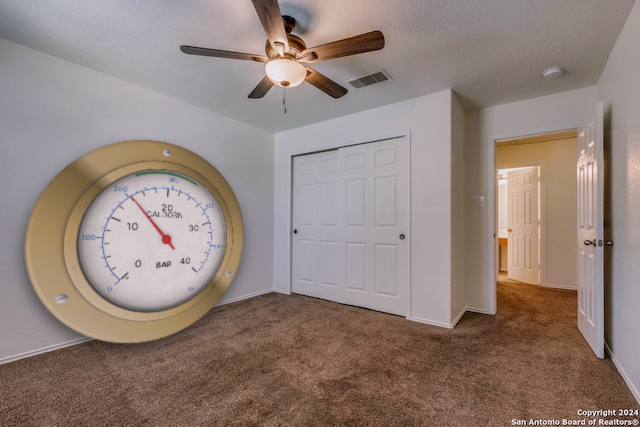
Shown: 14; bar
